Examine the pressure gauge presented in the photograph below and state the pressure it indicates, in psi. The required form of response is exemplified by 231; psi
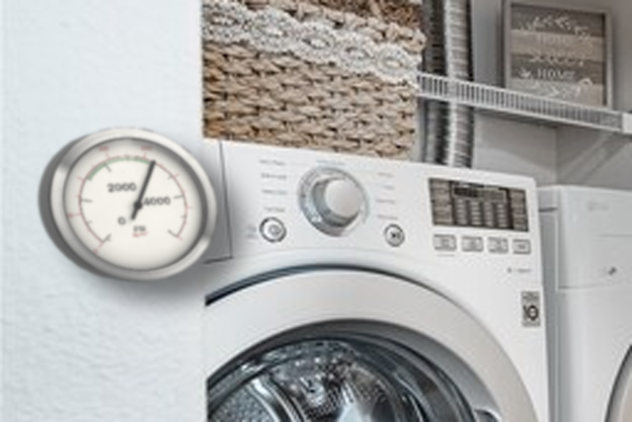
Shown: 3000; psi
